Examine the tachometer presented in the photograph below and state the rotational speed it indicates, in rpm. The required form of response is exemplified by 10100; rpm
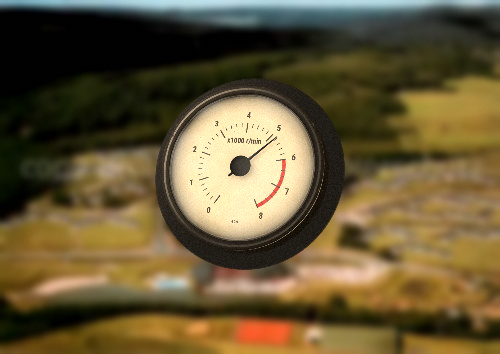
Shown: 5200; rpm
